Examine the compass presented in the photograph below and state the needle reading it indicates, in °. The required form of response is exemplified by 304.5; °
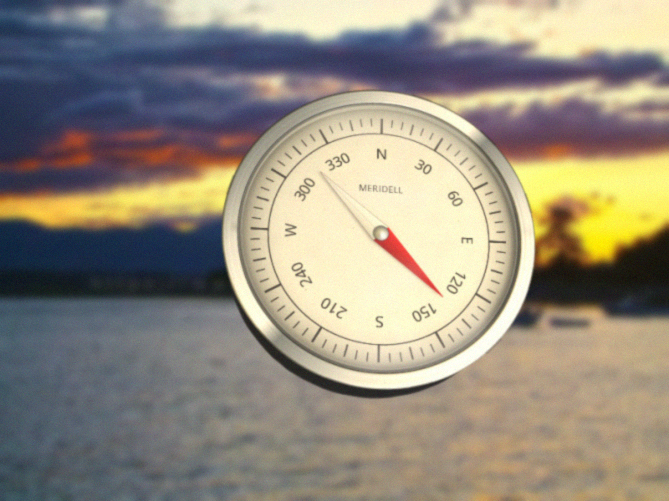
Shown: 135; °
